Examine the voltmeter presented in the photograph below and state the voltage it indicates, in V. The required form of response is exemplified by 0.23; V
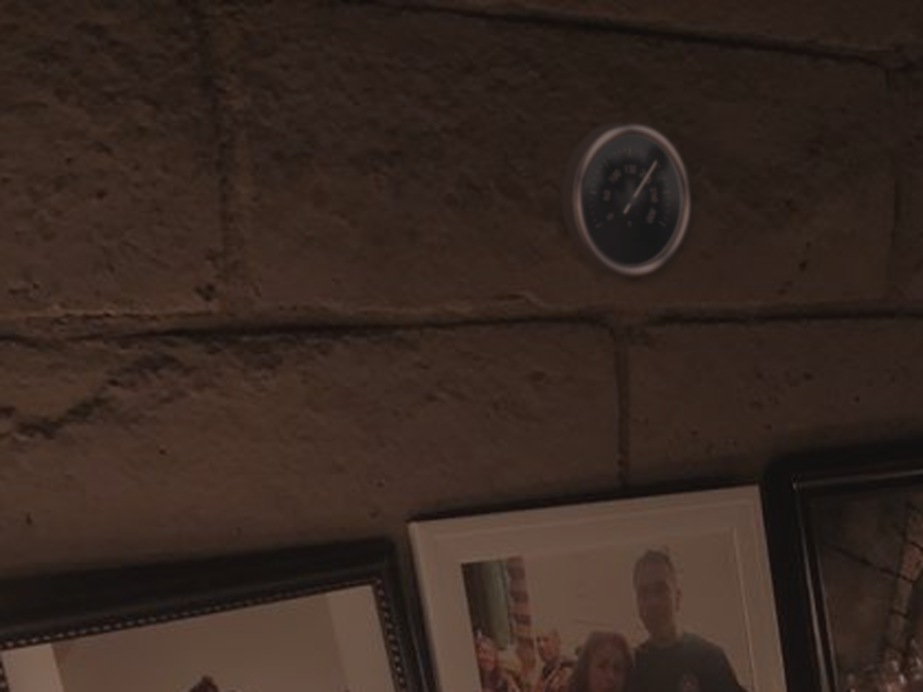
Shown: 200; V
